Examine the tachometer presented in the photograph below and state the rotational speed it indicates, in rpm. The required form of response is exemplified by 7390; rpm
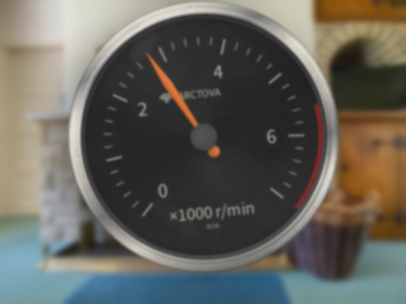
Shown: 2800; rpm
